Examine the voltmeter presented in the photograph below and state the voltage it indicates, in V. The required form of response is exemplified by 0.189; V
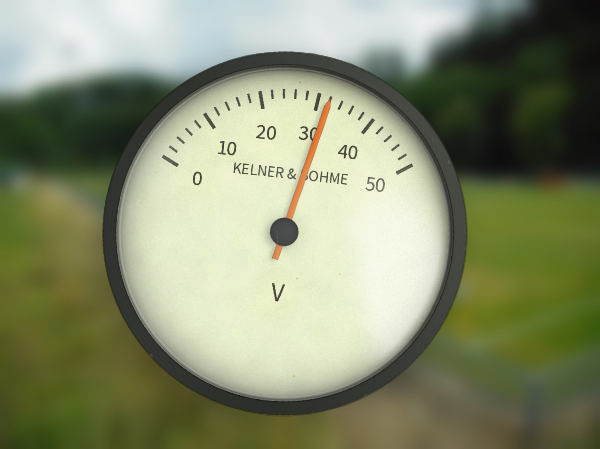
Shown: 32; V
